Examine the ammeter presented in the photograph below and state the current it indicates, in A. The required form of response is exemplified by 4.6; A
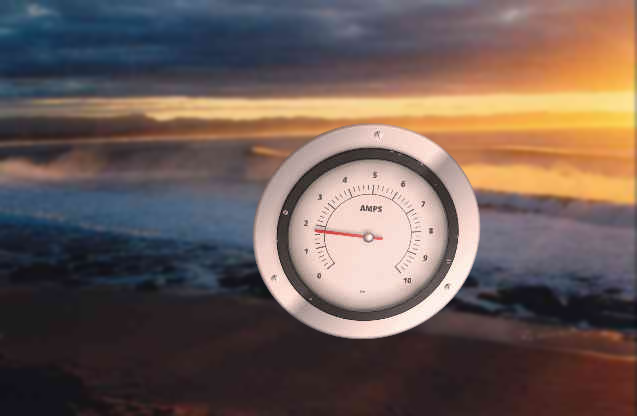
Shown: 1.8; A
